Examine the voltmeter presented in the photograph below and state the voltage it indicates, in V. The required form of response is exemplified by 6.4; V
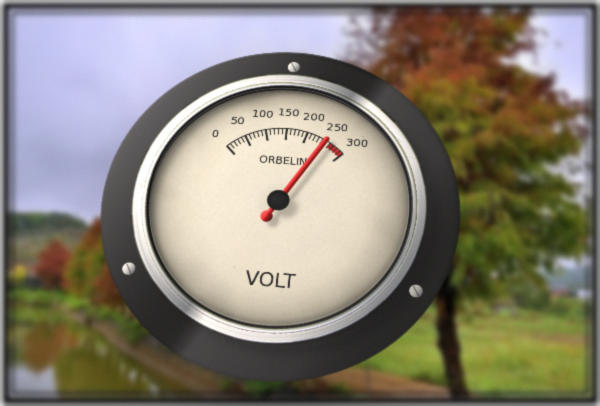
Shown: 250; V
